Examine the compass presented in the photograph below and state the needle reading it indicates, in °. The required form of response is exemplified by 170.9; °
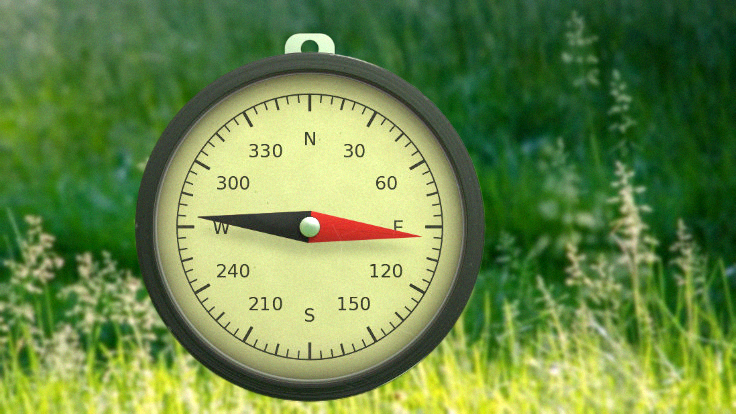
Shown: 95; °
